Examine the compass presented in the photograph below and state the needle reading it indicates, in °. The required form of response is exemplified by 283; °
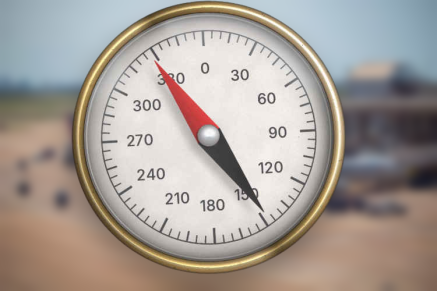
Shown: 327.5; °
